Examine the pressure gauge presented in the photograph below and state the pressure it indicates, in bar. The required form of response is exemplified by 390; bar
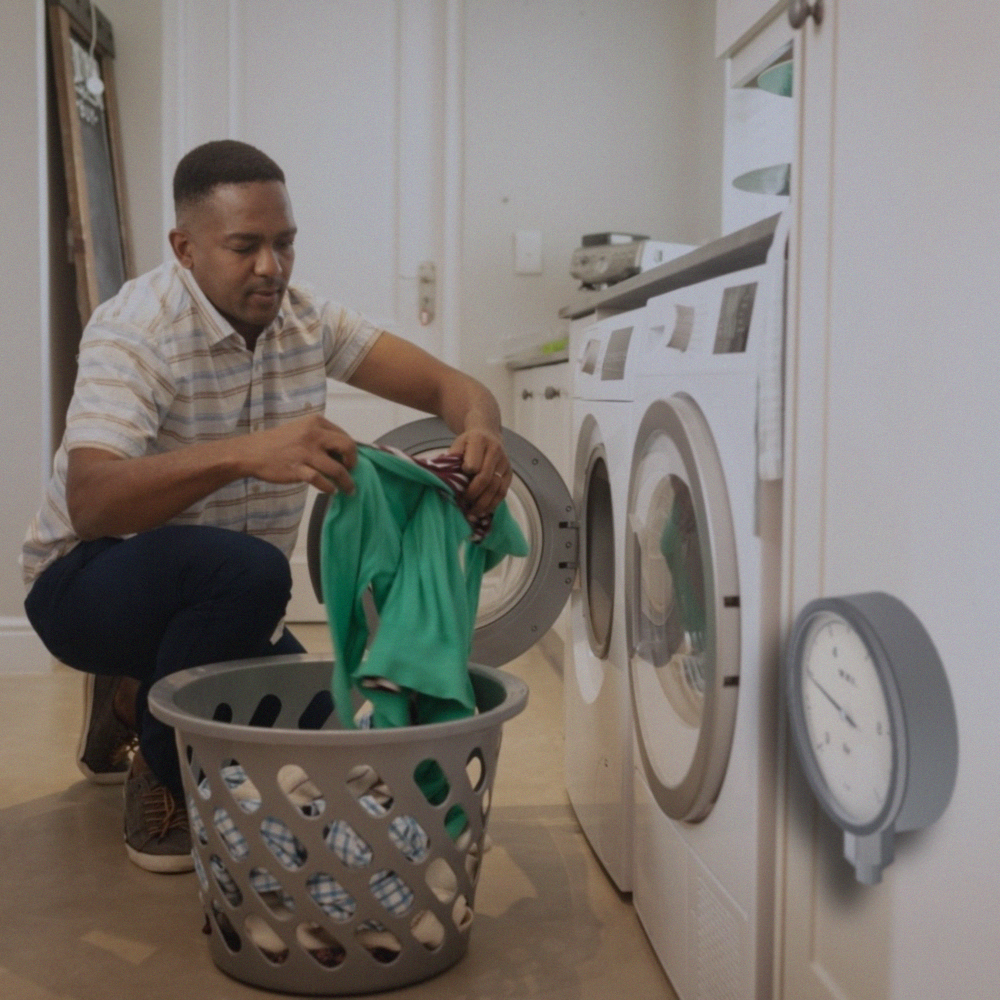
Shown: 2; bar
